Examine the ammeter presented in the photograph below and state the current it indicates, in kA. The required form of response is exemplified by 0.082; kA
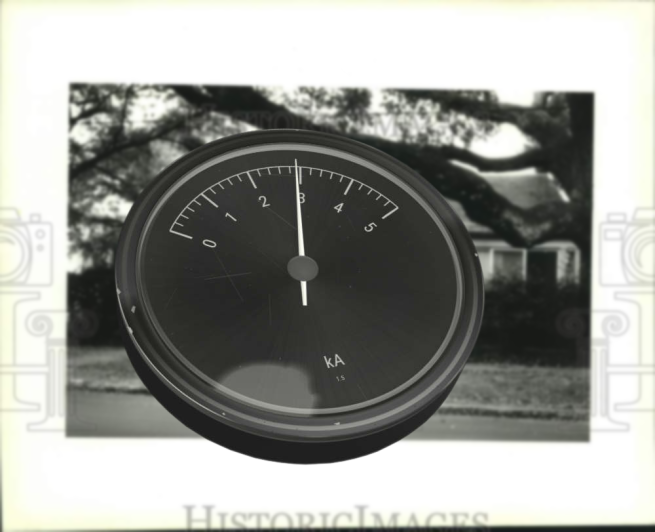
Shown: 2.9; kA
